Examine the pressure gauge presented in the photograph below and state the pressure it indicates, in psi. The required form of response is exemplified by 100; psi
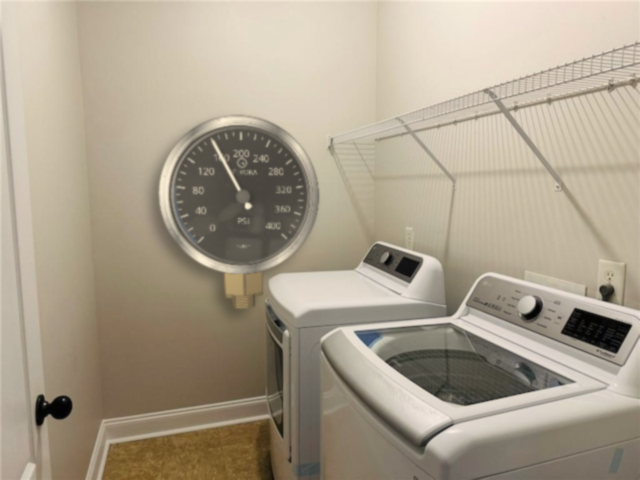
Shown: 160; psi
